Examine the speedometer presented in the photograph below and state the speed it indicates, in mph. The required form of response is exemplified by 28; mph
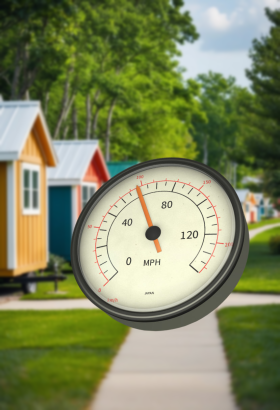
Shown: 60; mph
